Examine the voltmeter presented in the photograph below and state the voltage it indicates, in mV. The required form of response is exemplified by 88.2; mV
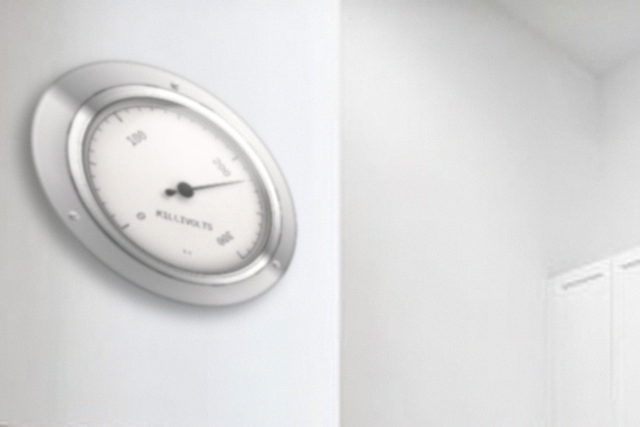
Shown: 220; mV
